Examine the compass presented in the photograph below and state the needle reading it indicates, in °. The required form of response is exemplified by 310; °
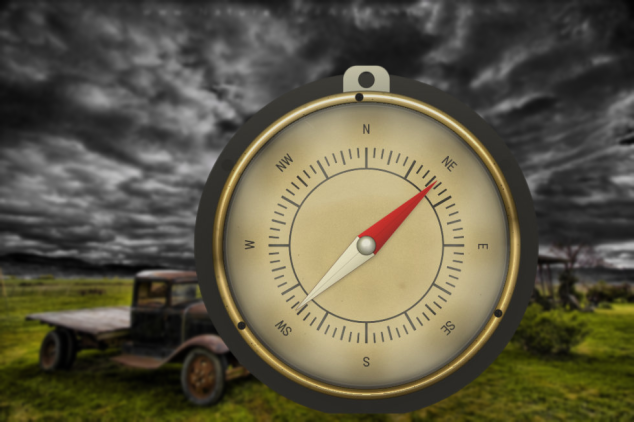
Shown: 47.5; °
